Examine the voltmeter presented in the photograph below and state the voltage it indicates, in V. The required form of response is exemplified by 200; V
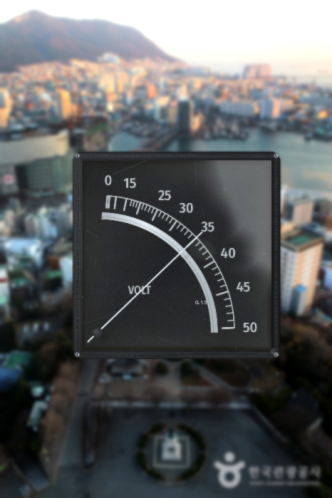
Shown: 35; V
